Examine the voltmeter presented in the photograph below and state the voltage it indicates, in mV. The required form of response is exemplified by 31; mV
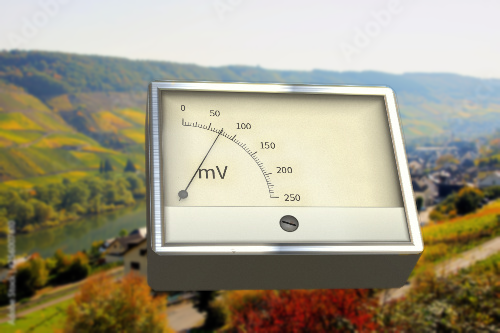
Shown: 75; mV
